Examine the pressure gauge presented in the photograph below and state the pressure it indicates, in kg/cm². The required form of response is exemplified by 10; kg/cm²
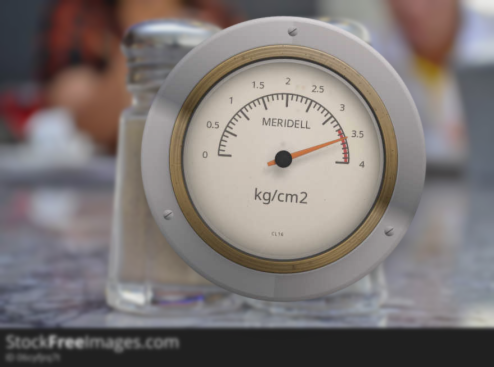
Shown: 3.5; kg/cm²
